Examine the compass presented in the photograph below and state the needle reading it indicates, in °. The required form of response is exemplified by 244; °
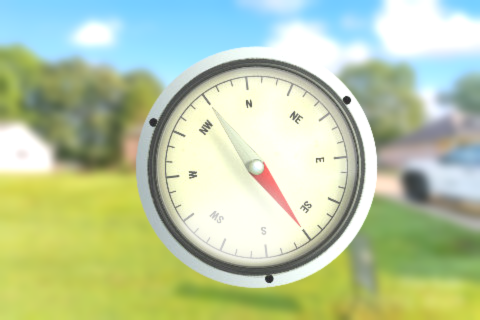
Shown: 150; °
